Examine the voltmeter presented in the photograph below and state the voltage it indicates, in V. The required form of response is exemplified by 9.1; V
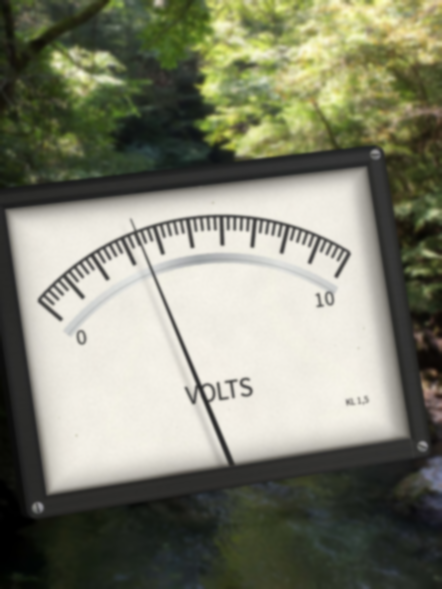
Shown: 3.4; V
